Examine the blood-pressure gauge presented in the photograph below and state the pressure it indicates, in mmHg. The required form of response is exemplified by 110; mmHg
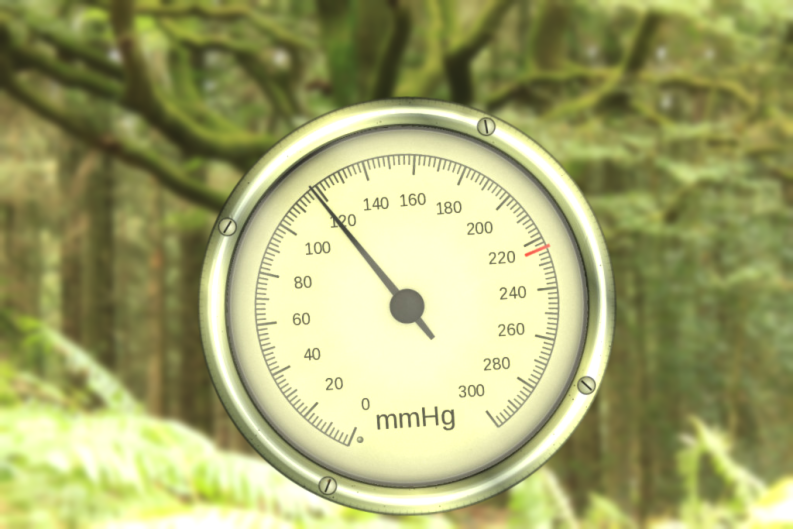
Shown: 118; mmHg
